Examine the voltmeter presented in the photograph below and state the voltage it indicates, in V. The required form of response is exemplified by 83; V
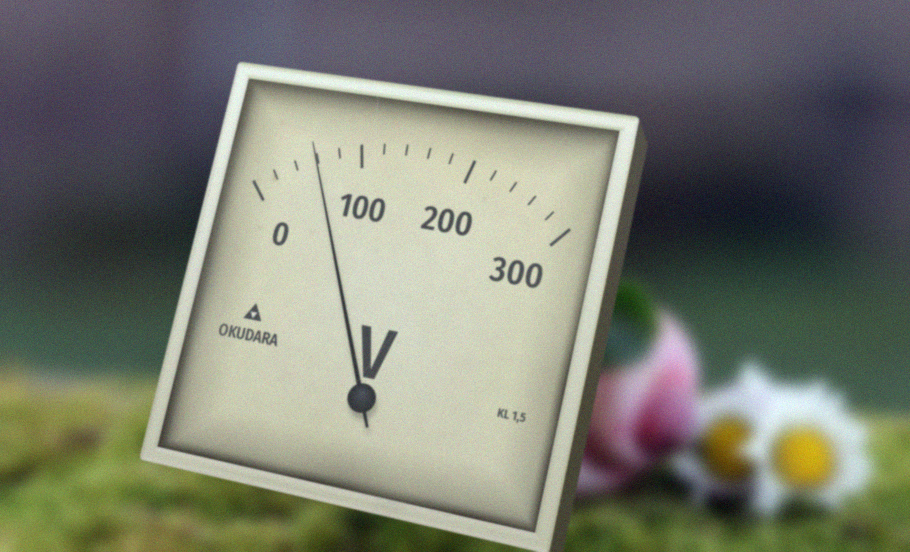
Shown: 60; V
